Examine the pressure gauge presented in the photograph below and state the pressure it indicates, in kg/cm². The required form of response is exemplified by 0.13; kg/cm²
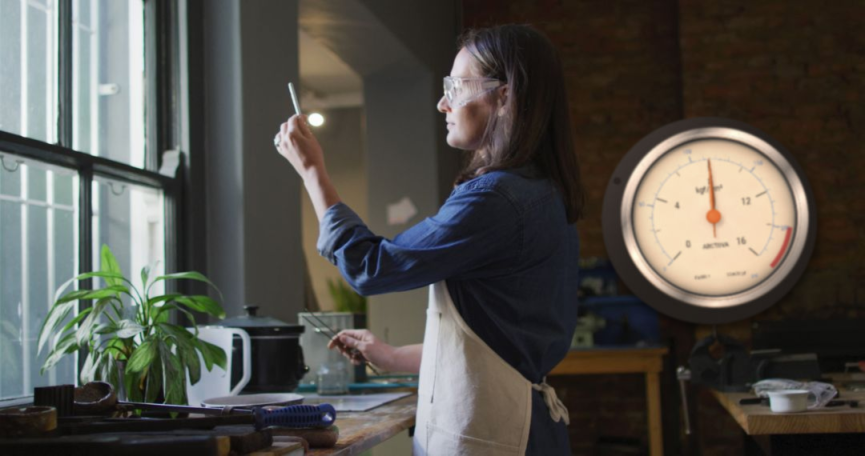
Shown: 8; kg/cm²
